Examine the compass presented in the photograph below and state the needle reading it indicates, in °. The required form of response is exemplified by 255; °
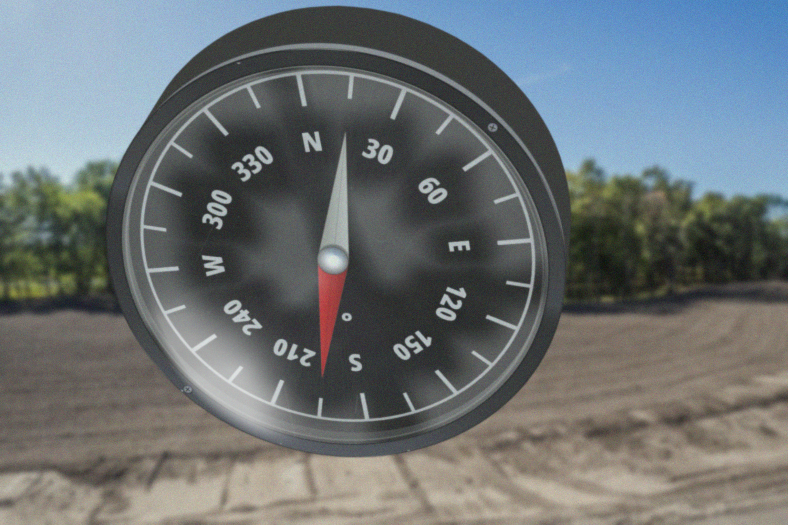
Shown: 195; °
